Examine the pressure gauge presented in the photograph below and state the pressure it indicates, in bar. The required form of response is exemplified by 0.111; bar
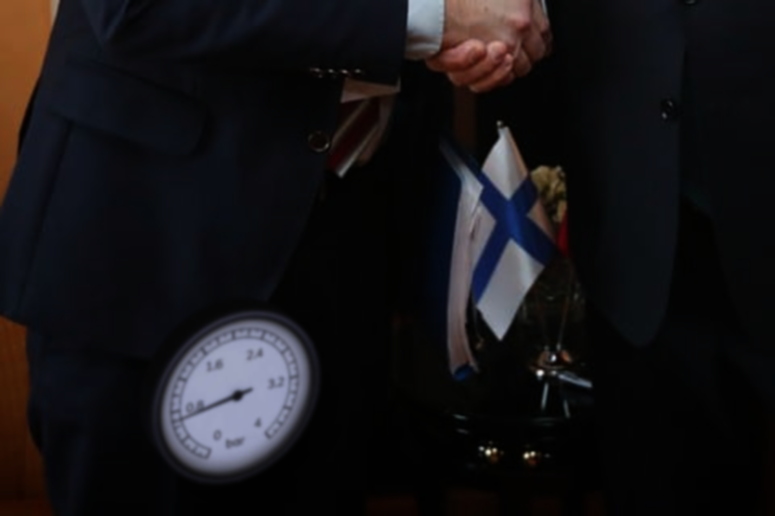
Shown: 0.7; bar
